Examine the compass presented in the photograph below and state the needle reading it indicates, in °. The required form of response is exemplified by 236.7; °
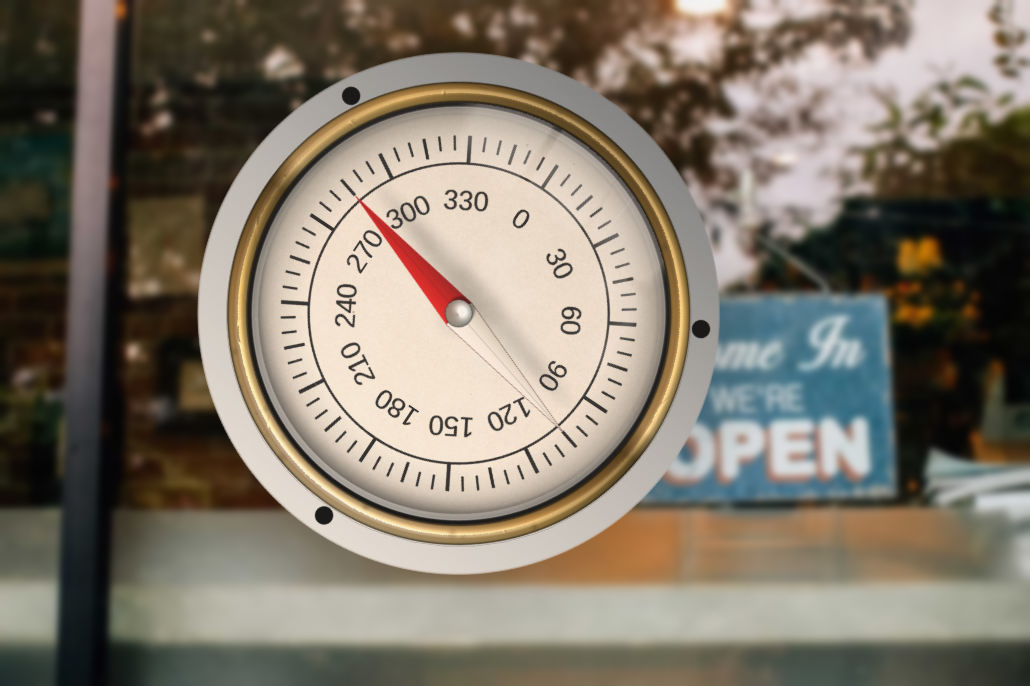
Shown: 285; °
